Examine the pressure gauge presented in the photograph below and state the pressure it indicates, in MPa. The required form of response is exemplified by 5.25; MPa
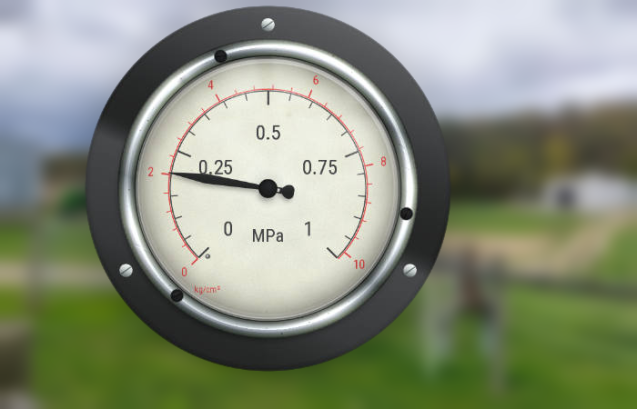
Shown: 0.2; MPa
